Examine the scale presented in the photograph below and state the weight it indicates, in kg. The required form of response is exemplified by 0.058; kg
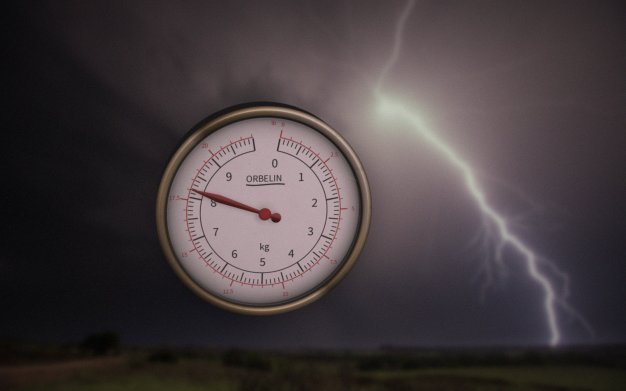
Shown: 8.2; kg
